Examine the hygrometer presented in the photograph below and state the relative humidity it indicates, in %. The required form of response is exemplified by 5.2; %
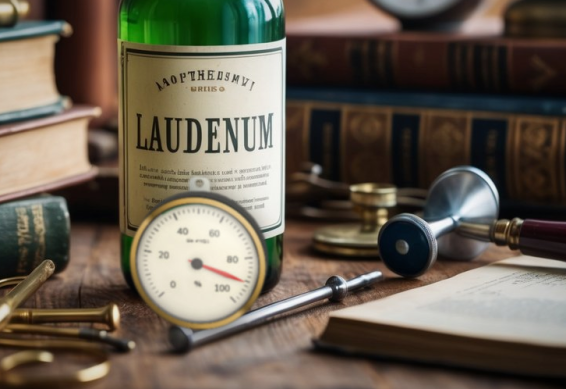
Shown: 90; %
